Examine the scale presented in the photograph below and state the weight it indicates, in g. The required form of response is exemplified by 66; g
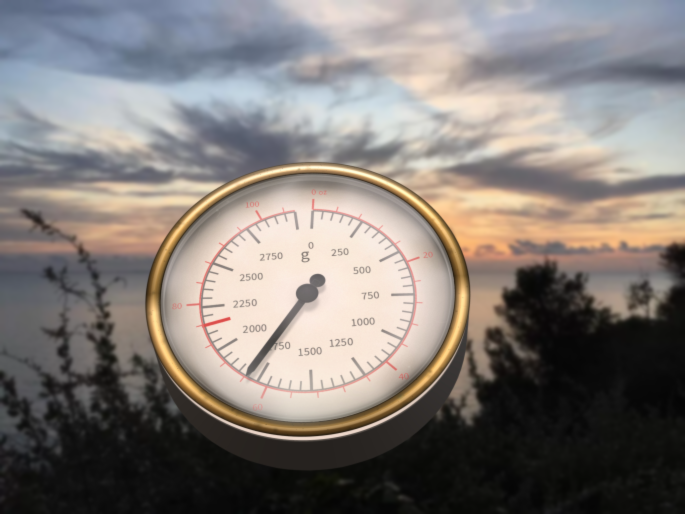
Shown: 1800; g
